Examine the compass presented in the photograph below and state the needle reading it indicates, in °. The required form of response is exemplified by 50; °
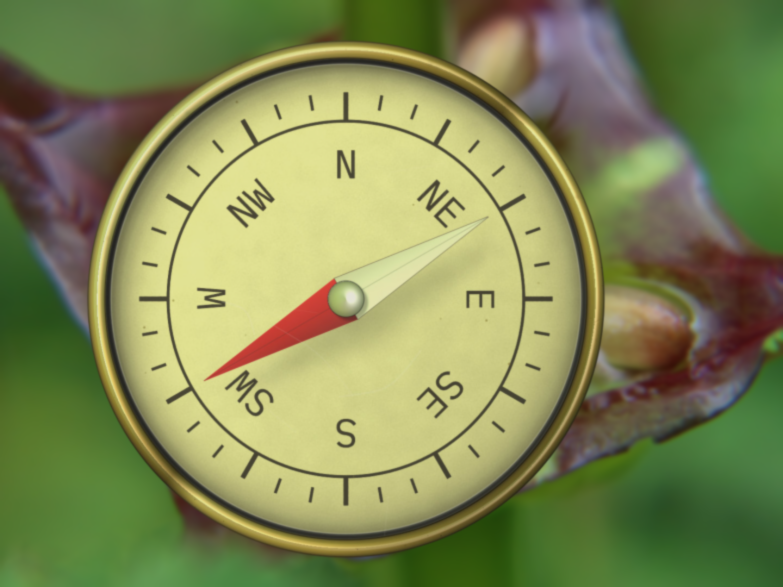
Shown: 240; °
